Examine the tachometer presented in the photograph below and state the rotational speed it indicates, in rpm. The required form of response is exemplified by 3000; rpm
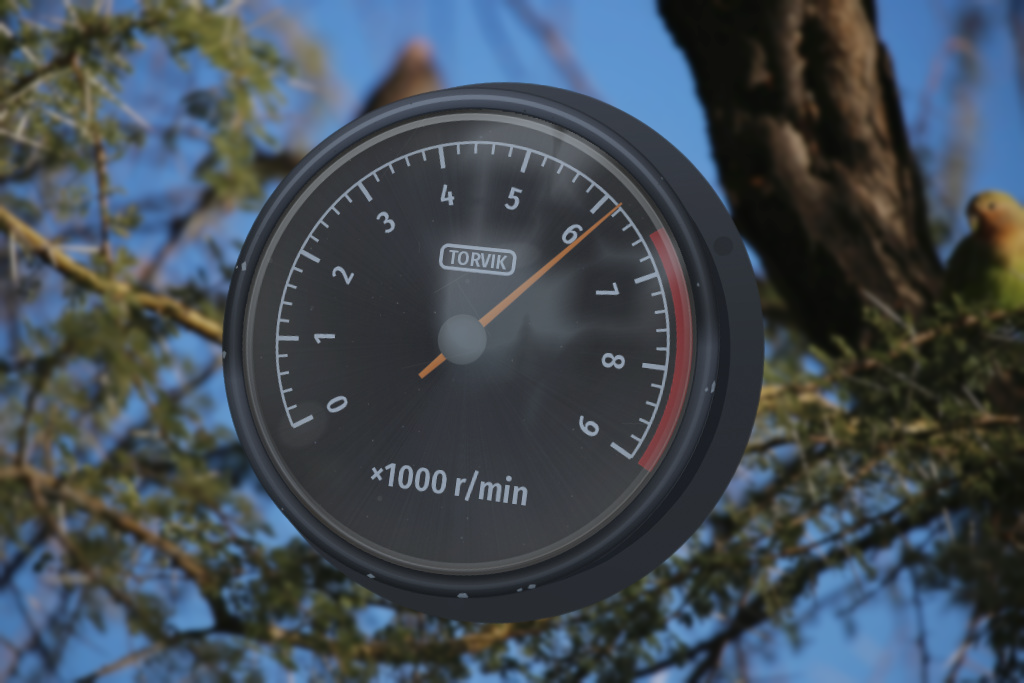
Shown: 6200; rpm
